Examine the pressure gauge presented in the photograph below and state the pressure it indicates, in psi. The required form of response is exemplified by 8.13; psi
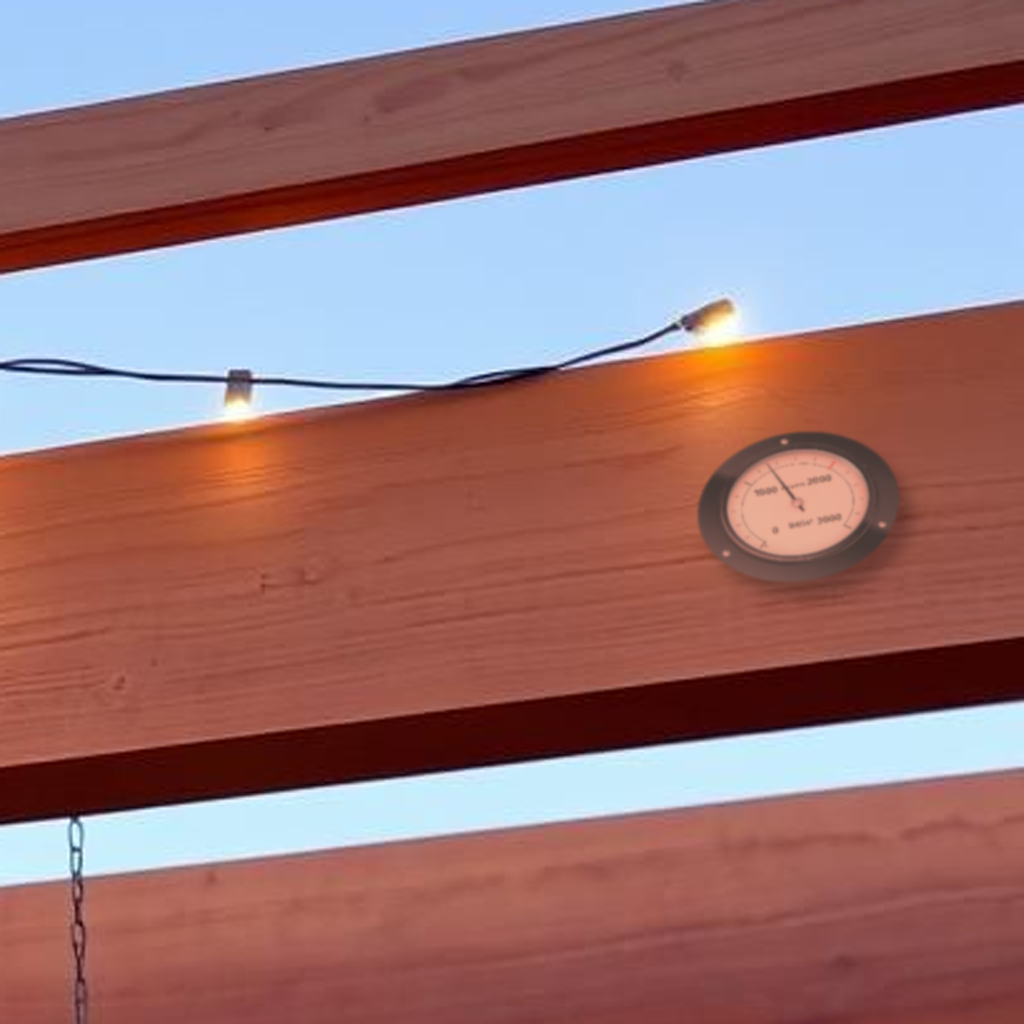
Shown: 1300; psi
